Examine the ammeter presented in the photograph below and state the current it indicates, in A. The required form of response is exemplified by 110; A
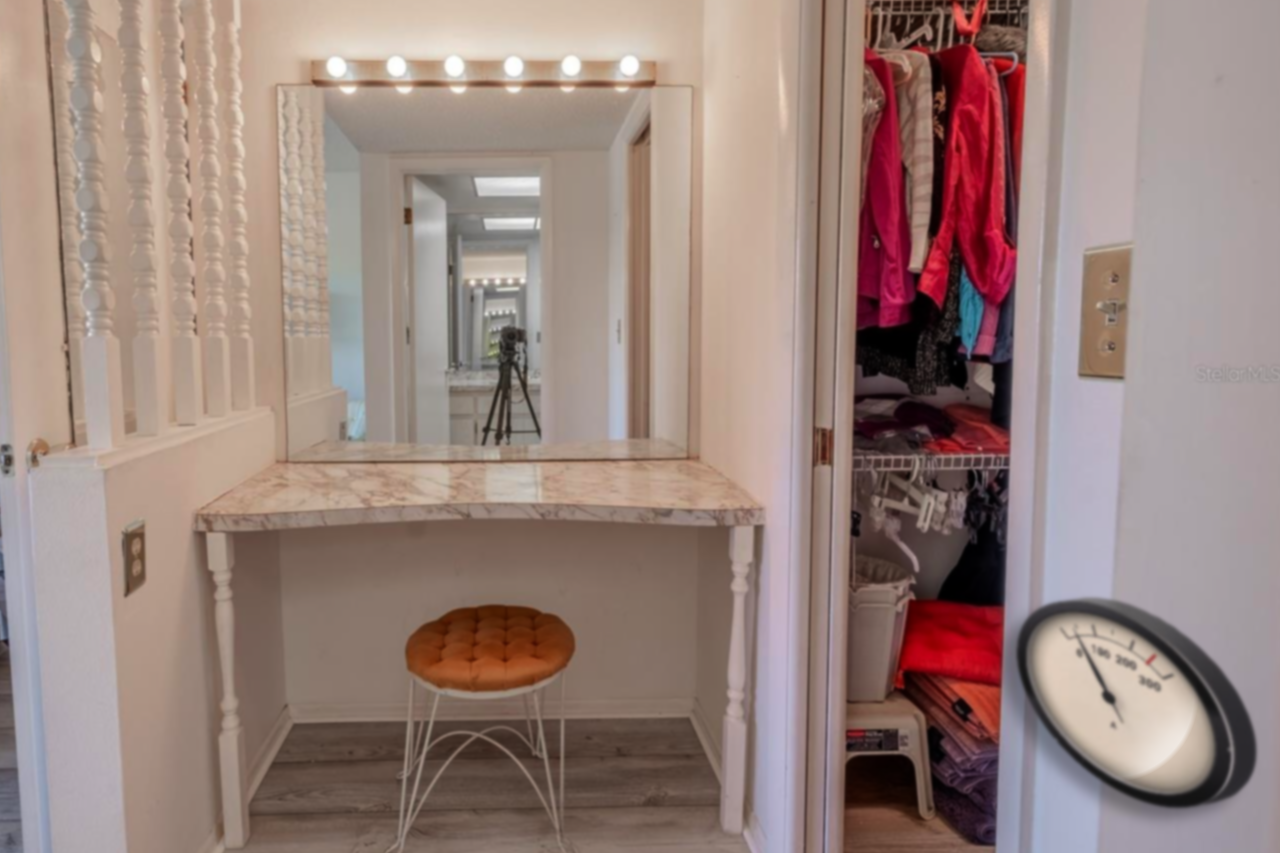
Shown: 50; A
